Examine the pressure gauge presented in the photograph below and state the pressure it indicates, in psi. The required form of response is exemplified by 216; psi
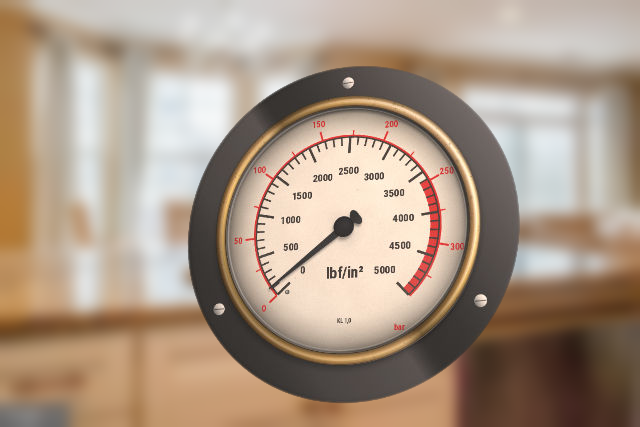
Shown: 100; psi
